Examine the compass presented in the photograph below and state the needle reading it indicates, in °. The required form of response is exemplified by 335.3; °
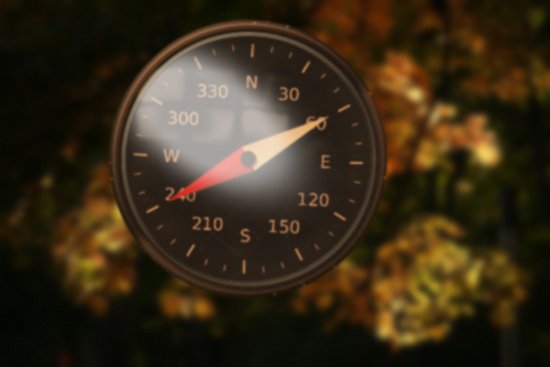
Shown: 240; °
